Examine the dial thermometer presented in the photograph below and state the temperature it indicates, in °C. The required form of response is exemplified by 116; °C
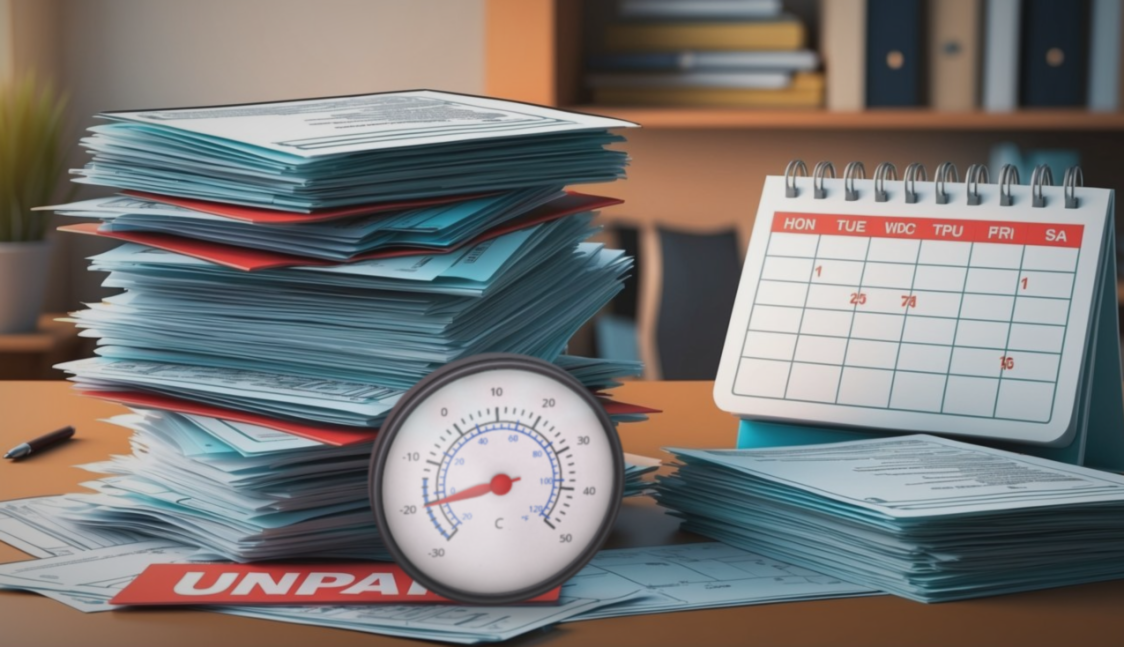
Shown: -20; °C
